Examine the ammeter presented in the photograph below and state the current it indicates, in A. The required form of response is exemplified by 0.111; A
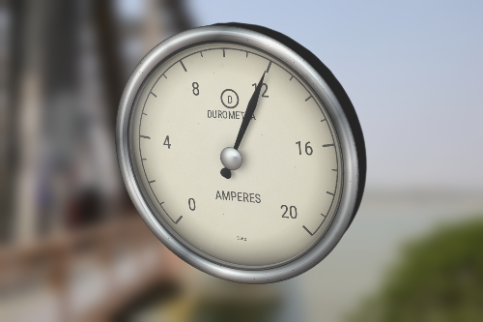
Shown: 12; A
